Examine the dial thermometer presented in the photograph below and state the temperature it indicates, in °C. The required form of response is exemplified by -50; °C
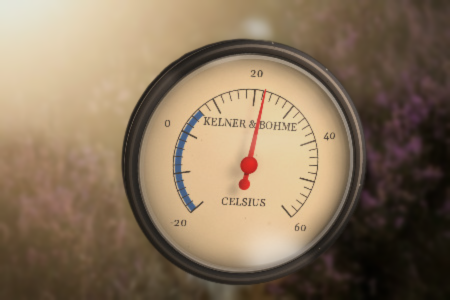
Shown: 22; °C
